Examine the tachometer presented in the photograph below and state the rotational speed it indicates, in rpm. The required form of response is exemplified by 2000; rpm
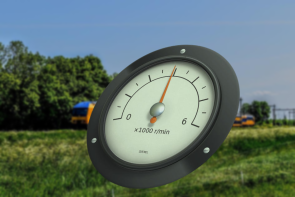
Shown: 3000; rpm
